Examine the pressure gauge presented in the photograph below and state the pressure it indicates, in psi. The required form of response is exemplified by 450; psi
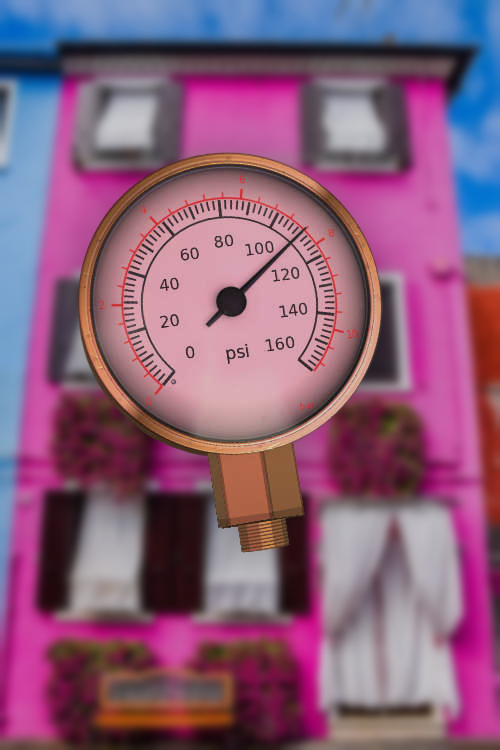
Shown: 110; psi
